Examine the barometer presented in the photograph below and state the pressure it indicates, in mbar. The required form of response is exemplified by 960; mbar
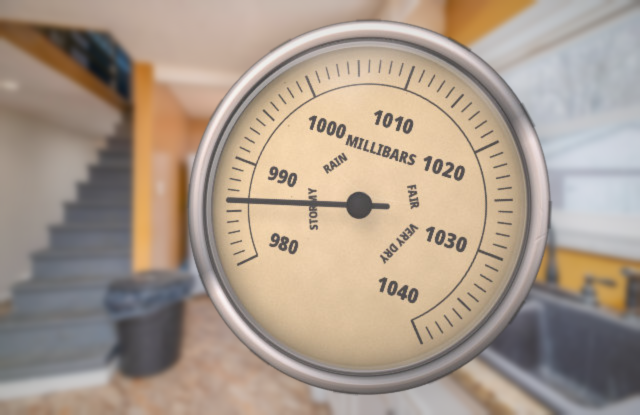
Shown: 986; mbar
